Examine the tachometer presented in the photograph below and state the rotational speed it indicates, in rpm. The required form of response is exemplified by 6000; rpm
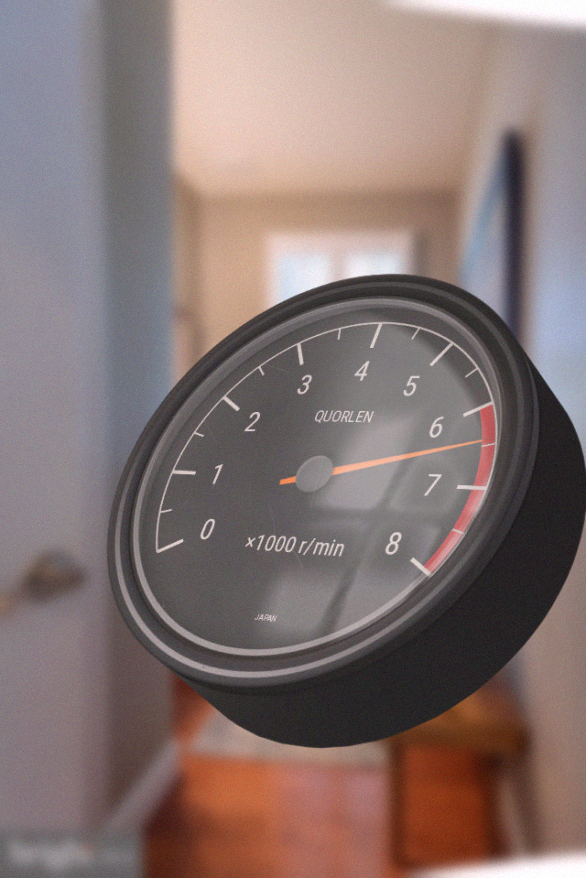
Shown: 6500; rpm
